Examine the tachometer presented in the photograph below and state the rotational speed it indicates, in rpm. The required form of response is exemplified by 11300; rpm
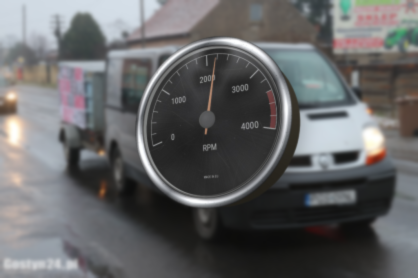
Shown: 2200; rpm
